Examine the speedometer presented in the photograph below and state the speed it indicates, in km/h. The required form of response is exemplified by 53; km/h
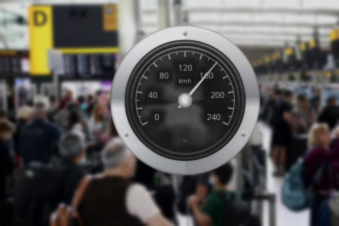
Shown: 160; km/h
